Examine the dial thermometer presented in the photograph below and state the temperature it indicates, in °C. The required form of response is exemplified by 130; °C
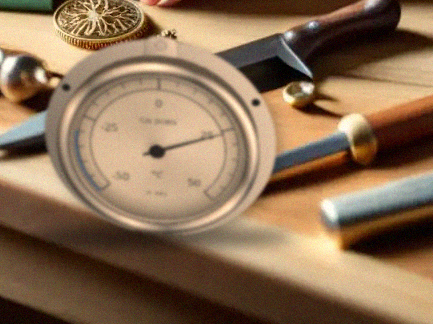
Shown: 25; °C
